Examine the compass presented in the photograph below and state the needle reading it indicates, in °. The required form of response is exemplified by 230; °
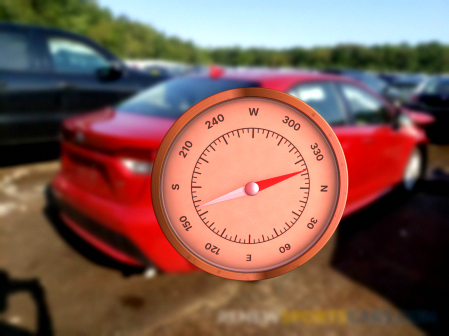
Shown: 340; °
